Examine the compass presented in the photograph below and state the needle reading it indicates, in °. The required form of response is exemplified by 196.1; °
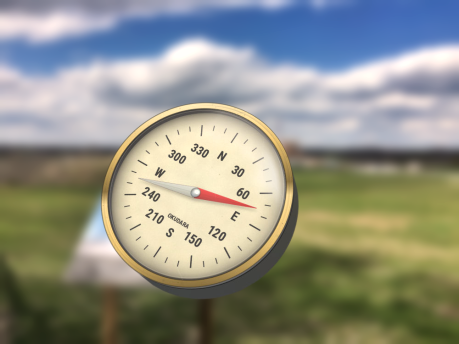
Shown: 75; °
